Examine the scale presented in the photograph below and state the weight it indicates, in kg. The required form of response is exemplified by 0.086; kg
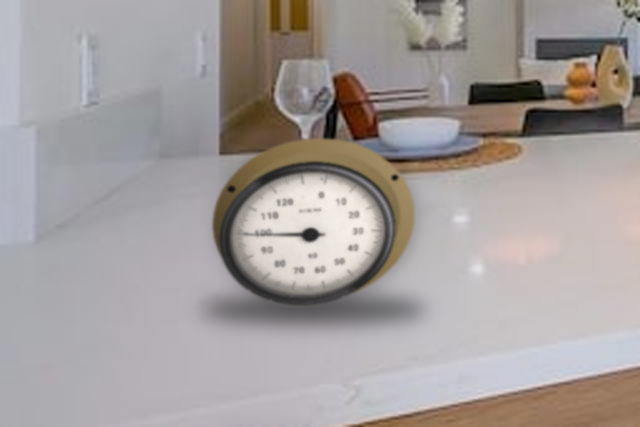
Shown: 100; kg
